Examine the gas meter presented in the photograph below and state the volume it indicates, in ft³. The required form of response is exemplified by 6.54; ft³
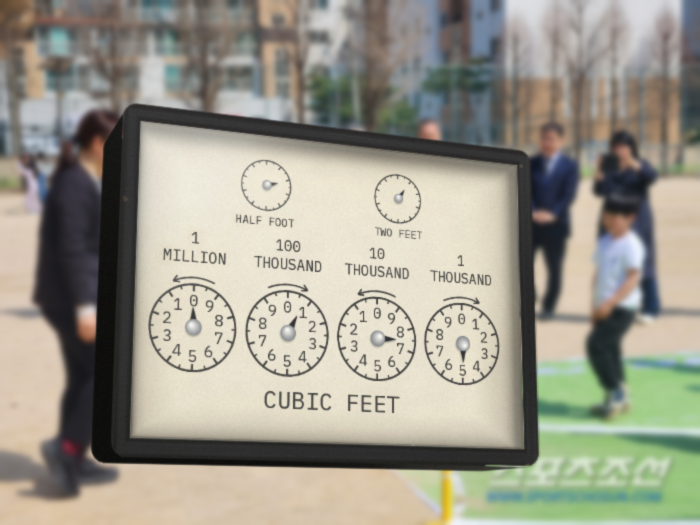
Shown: 7500; ft³
